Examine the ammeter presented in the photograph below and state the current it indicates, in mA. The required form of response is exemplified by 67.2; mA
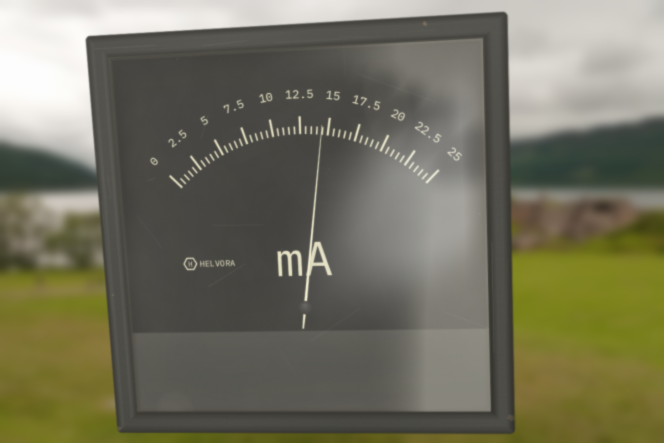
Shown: 14.5; mA
